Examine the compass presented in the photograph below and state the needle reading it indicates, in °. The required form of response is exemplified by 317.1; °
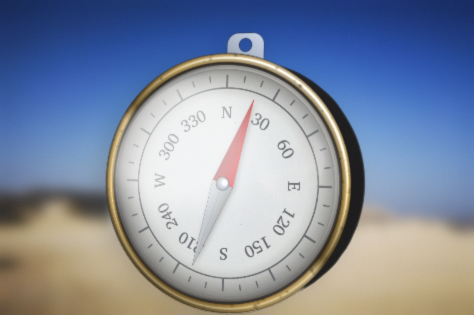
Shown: 20; °
